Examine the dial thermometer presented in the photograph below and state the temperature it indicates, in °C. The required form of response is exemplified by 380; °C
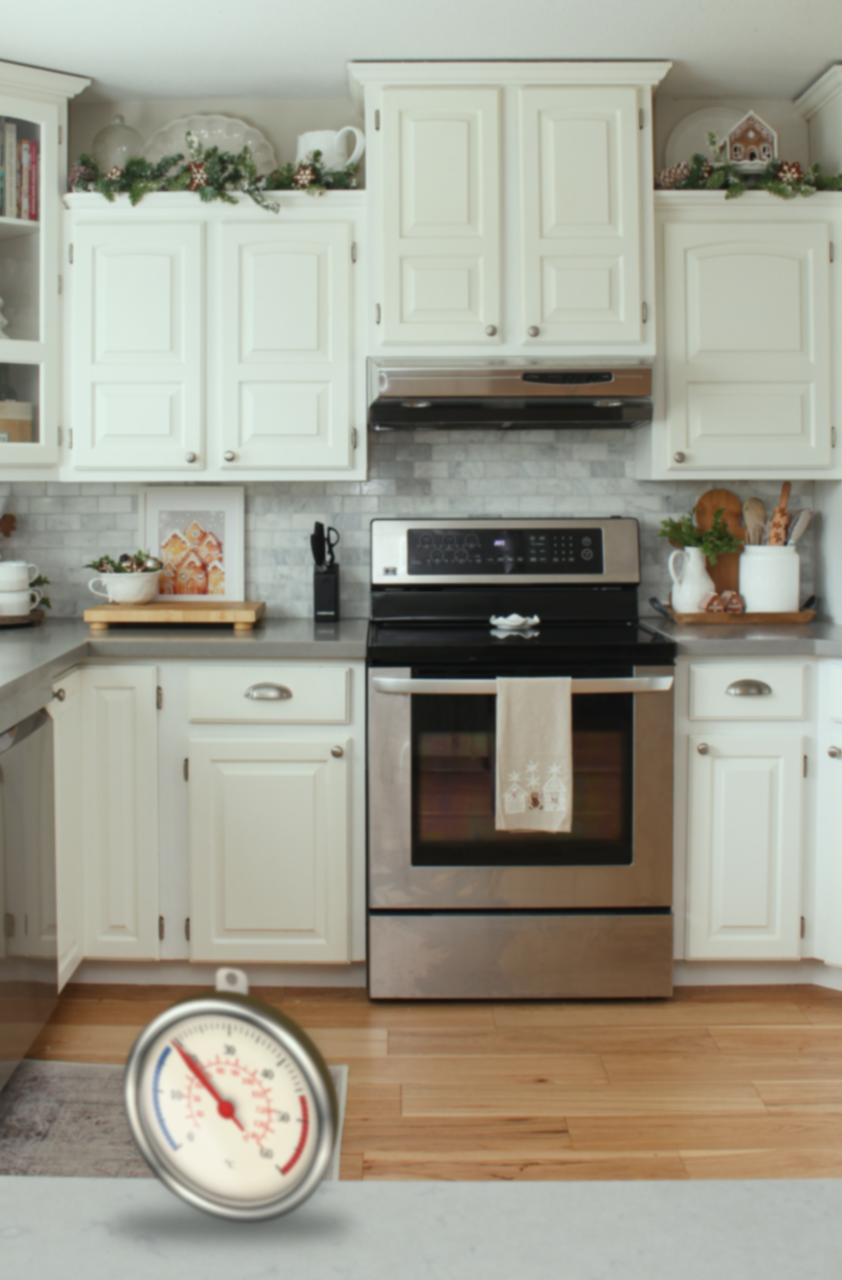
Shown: 20; °C
